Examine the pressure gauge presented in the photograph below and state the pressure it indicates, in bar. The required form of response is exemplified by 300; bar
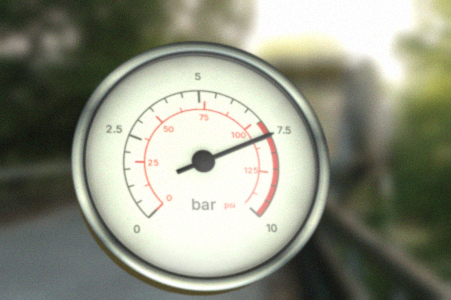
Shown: 7.5; bar
